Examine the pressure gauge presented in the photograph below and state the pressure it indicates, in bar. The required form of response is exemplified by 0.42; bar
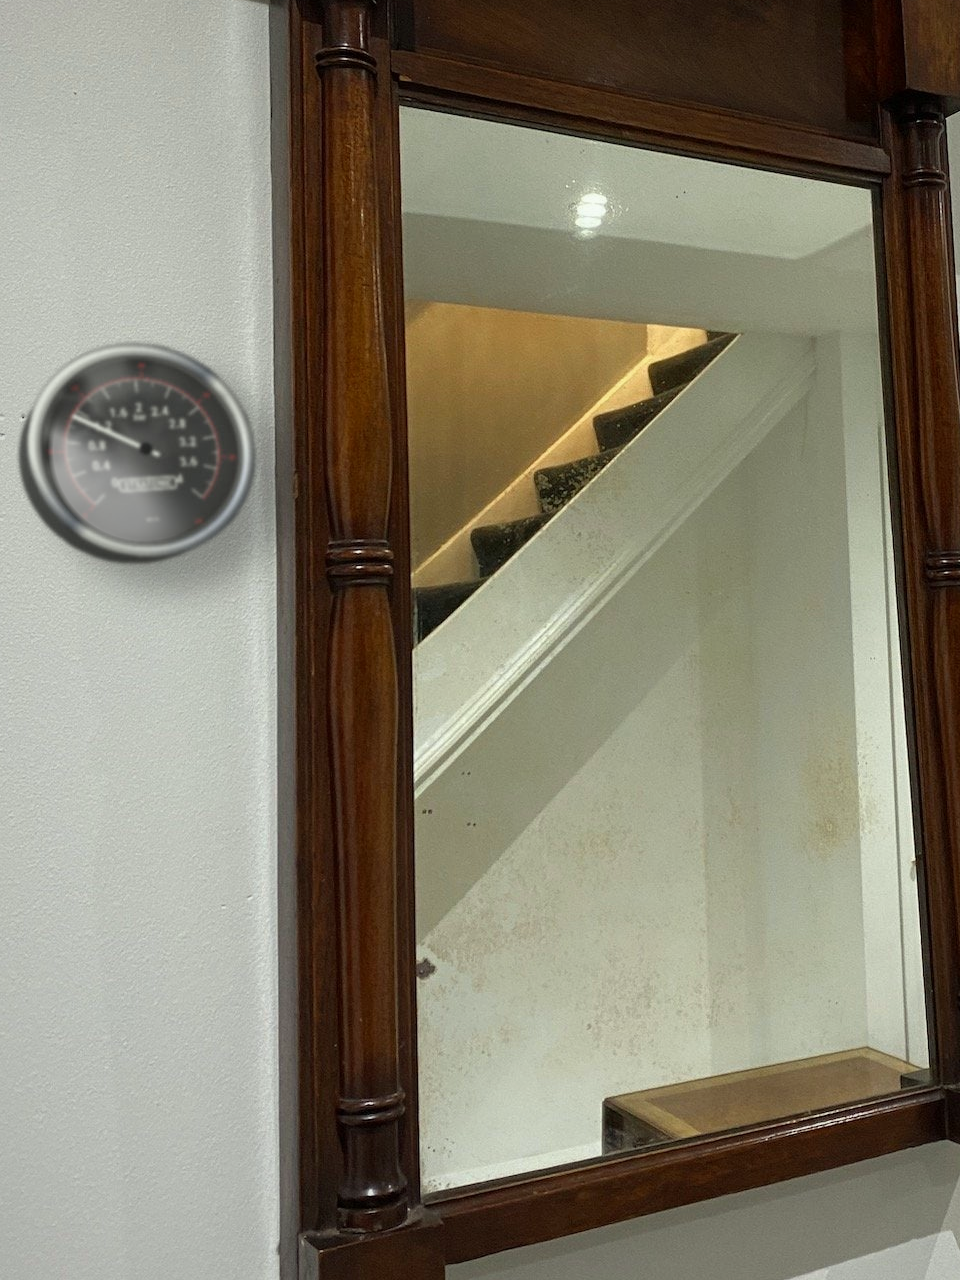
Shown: 1.1; bar
